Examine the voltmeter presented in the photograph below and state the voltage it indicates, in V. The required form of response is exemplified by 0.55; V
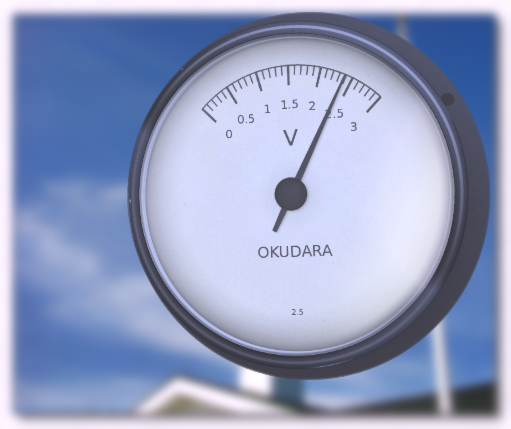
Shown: 2.4; V
